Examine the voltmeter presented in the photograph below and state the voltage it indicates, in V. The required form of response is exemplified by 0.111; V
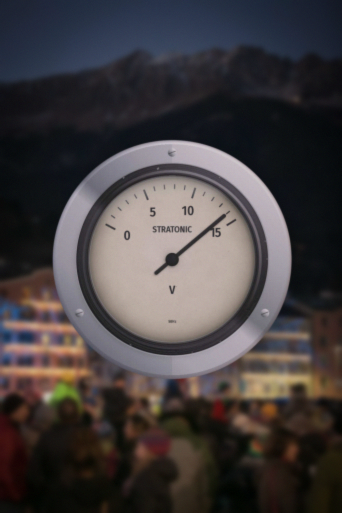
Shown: 14; V
